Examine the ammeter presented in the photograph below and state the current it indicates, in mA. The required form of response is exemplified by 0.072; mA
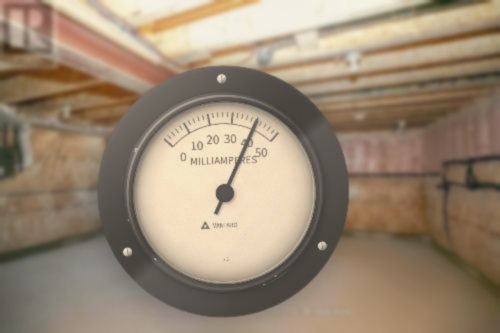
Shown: 40; mA
